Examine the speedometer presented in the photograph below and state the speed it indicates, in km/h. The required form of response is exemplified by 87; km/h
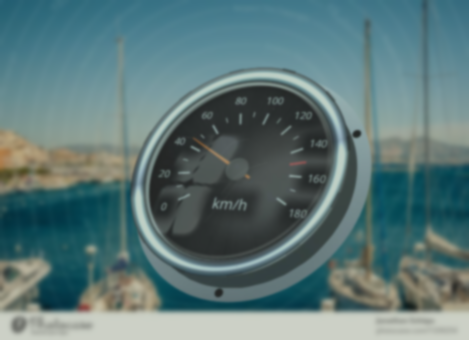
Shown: 45; km/h
